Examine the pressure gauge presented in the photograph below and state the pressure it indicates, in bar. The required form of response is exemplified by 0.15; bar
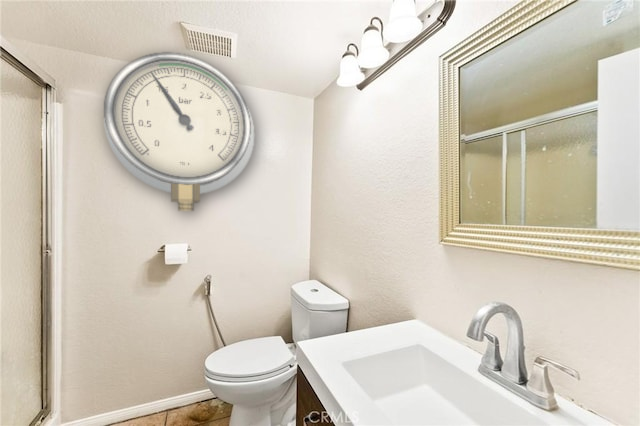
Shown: 1.5; bar
